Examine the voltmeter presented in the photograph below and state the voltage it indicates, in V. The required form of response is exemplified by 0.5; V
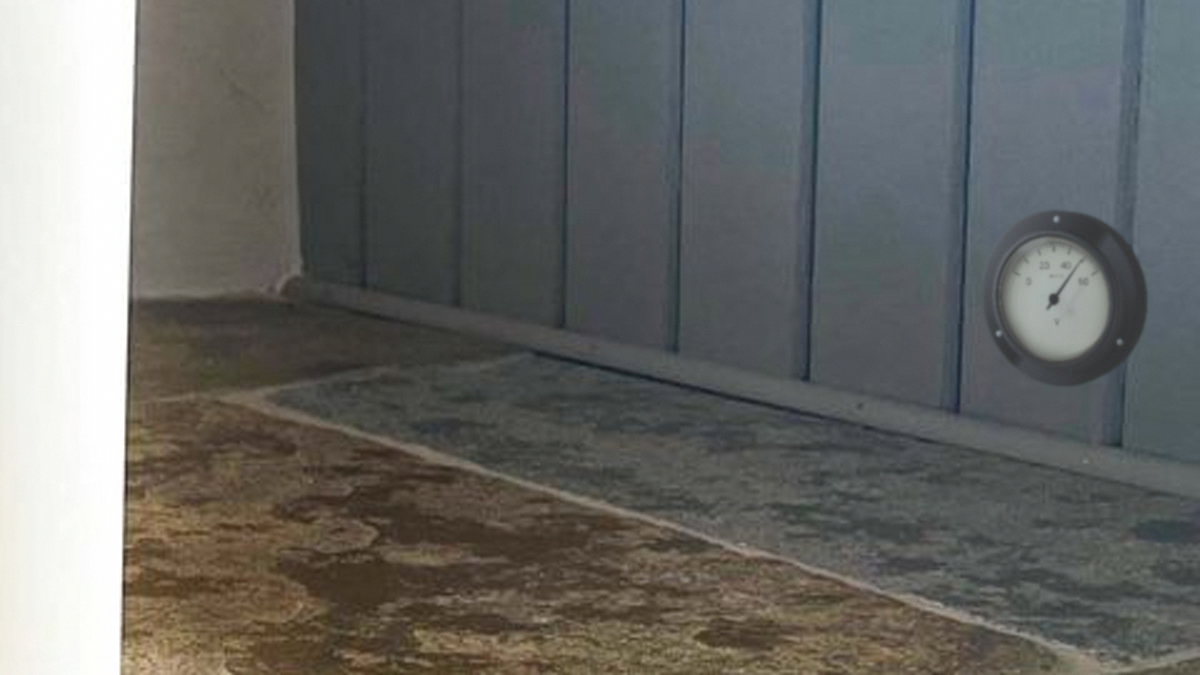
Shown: 50; V
